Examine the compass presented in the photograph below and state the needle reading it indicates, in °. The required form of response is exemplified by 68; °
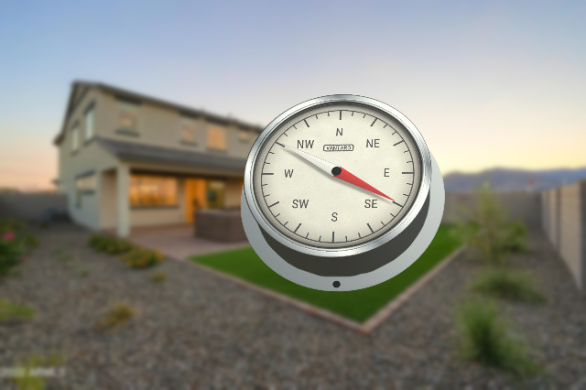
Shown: 120; °
